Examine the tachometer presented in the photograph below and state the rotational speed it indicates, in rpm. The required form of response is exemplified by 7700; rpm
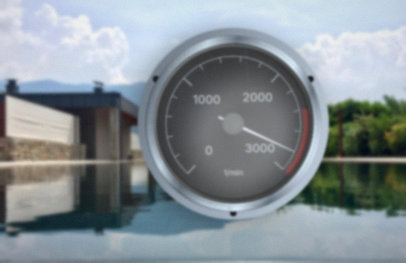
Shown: 2800; rpm
